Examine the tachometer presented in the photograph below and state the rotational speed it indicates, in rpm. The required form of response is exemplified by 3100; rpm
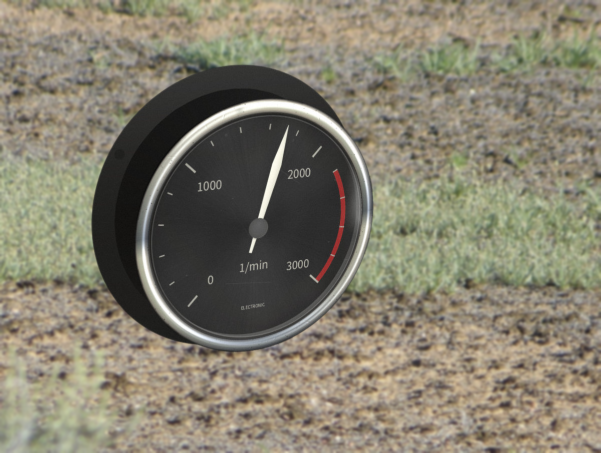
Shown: 1700; rpm
